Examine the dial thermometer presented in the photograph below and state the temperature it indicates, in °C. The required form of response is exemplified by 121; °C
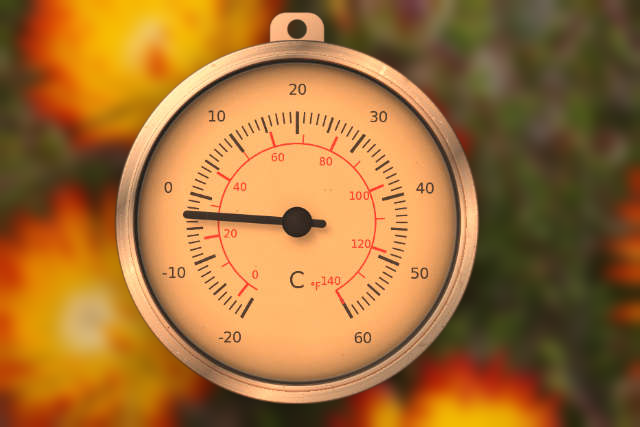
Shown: -3; °C
